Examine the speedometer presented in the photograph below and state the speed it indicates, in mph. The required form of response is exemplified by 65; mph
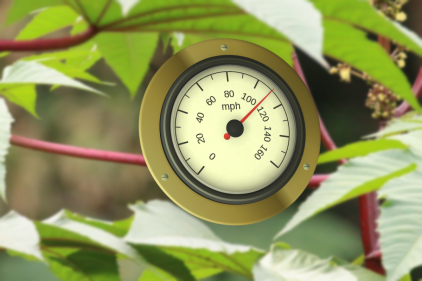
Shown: 110; mph
